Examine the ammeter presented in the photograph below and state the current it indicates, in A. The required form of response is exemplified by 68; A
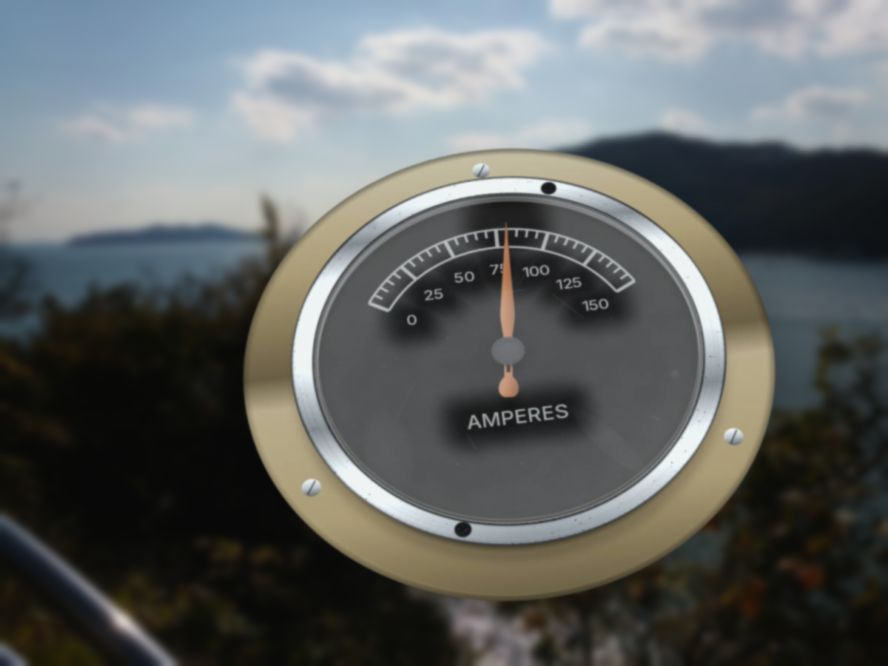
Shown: 80; A
